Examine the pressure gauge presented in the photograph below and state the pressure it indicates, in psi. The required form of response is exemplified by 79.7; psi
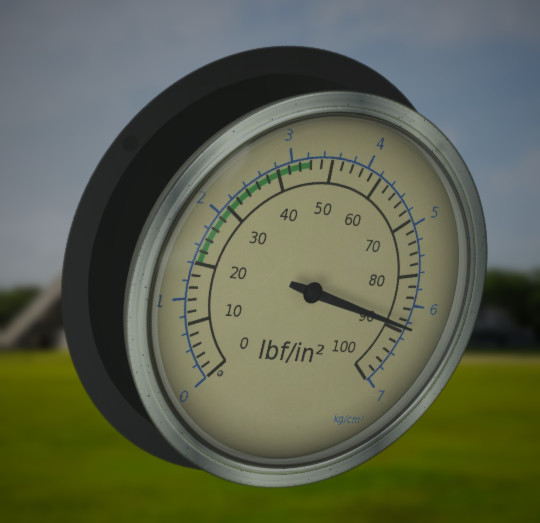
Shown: 89; psi
